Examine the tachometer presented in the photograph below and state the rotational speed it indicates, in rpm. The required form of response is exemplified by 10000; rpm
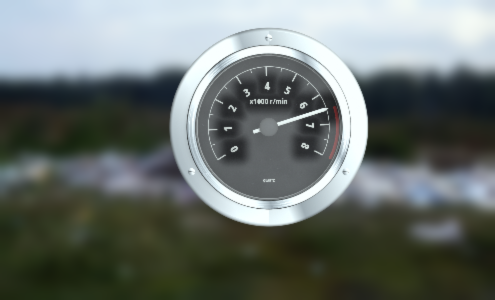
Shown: 6500; rpm
